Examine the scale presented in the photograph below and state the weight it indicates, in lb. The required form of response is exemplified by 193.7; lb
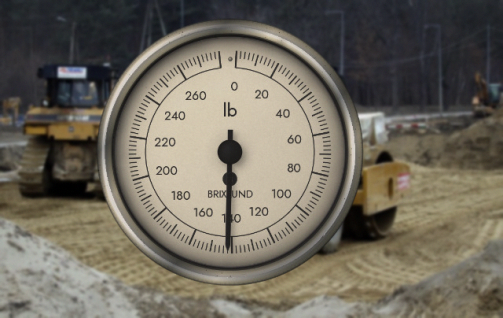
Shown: 142; lb
